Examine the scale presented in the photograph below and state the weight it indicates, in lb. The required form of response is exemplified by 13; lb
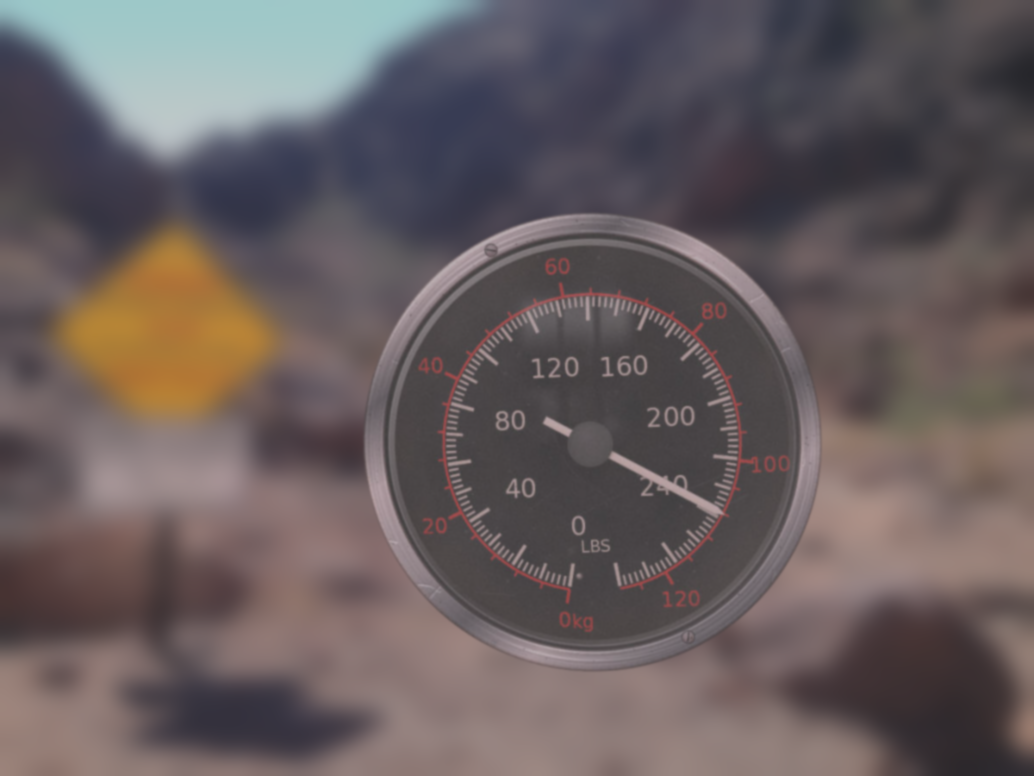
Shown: 238; lb
